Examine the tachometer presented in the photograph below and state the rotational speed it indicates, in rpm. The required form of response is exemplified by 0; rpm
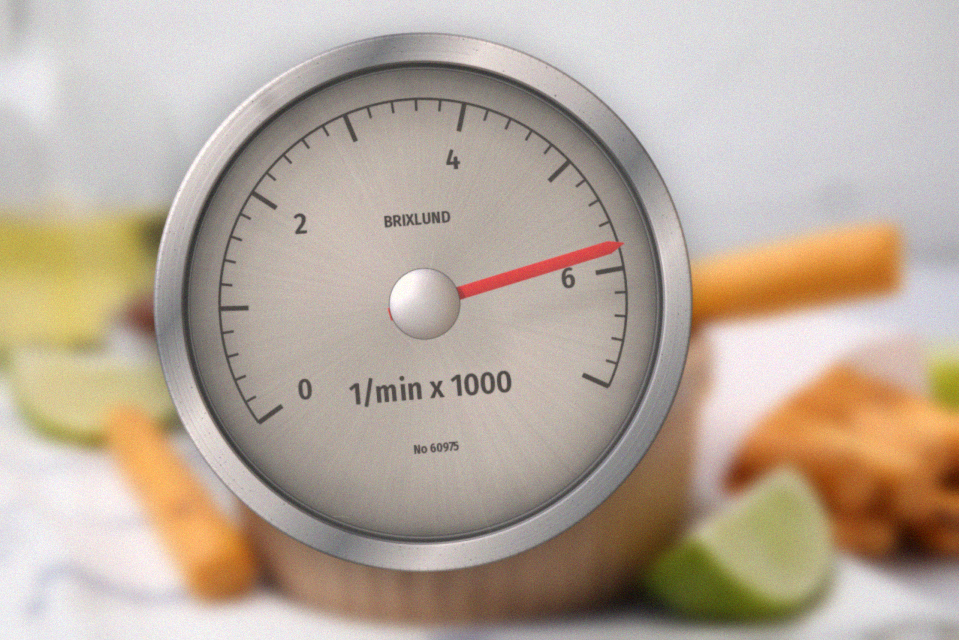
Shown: 5800; rpm
